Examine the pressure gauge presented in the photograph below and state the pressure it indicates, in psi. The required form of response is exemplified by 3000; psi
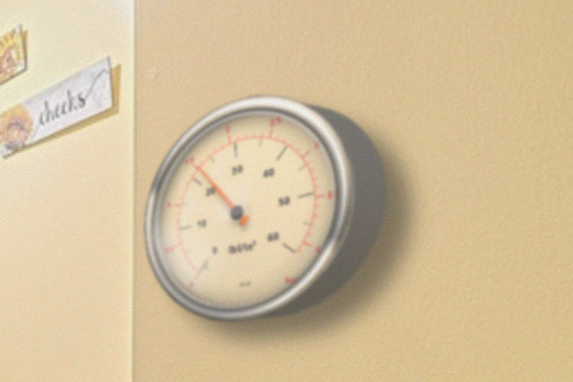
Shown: 22.5; psi
